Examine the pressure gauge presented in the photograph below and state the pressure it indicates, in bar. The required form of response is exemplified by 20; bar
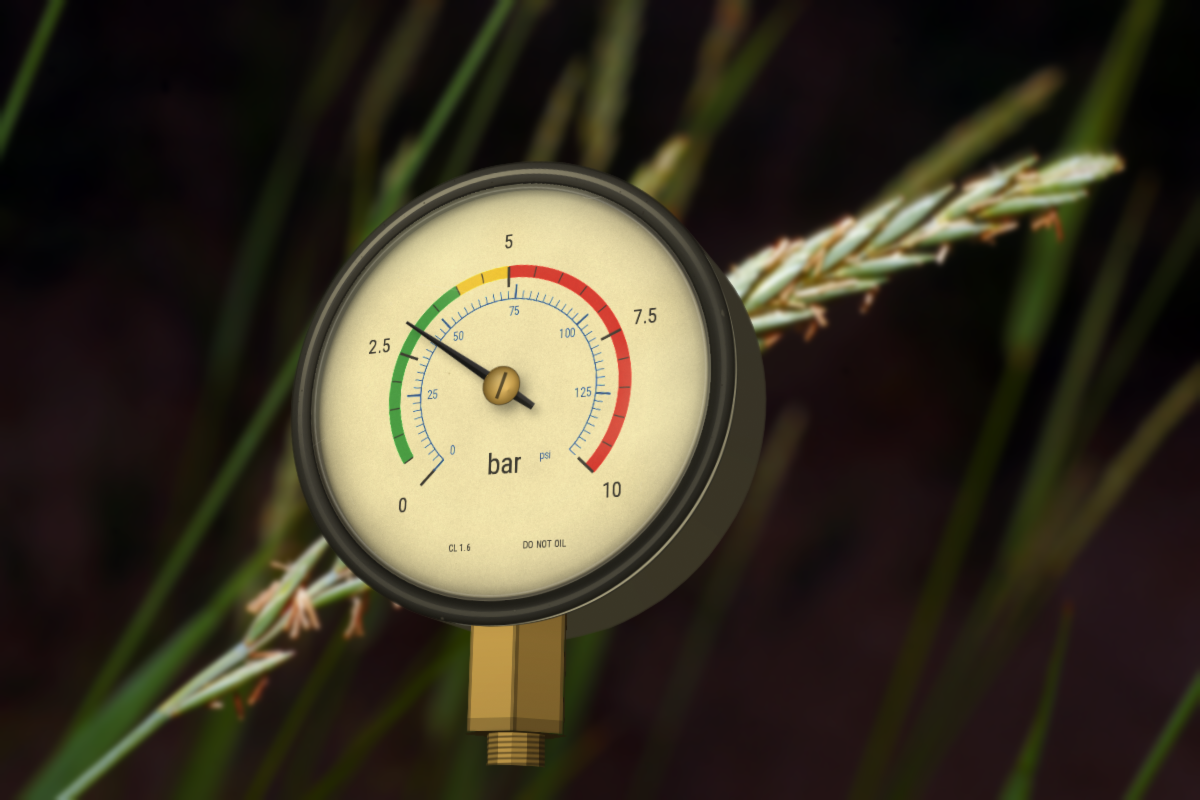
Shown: 3; bar
